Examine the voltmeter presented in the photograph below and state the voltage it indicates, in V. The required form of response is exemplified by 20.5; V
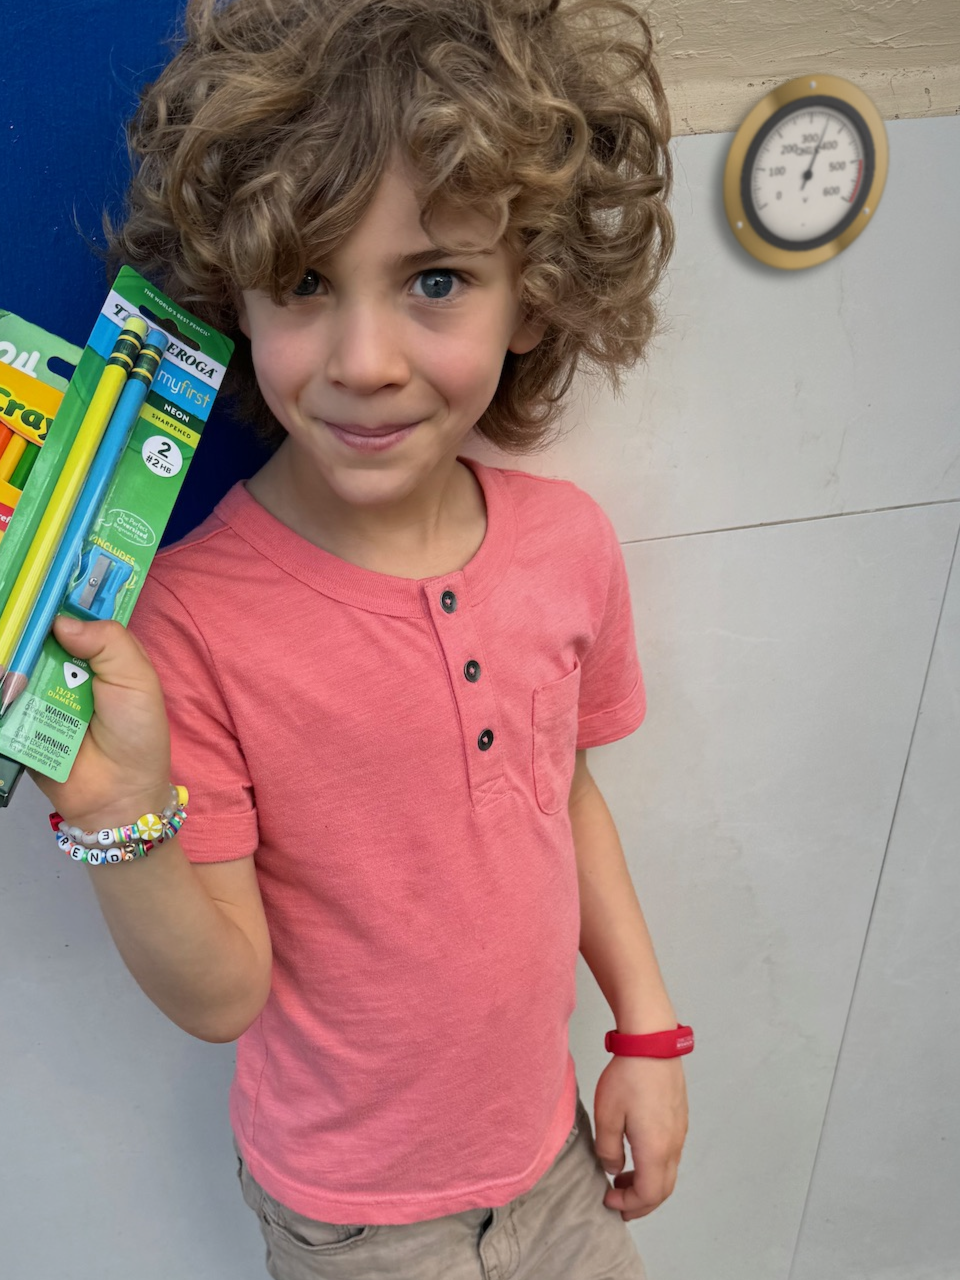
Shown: 350; V
